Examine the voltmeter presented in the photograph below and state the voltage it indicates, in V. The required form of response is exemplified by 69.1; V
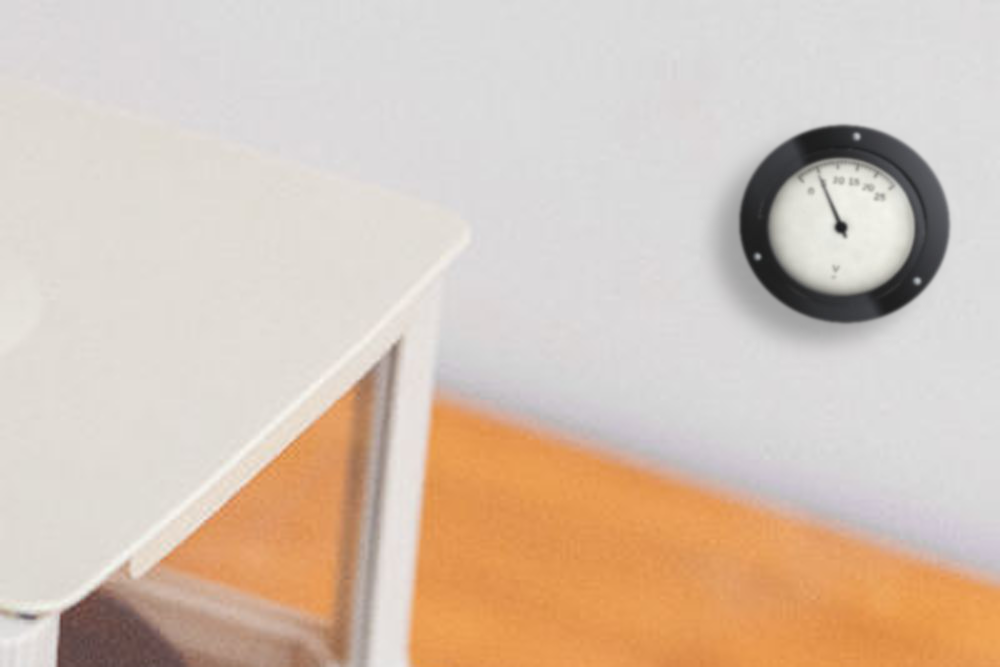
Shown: 5; V
